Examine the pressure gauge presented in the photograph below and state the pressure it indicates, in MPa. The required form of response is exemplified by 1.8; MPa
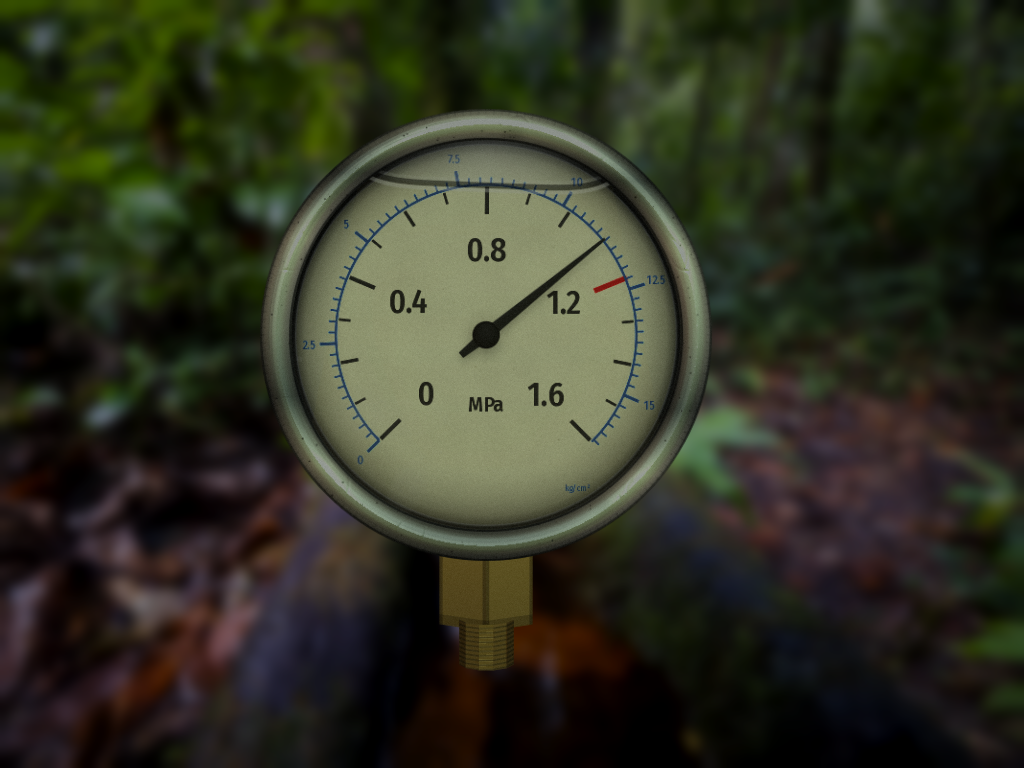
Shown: 1.1; MPa
